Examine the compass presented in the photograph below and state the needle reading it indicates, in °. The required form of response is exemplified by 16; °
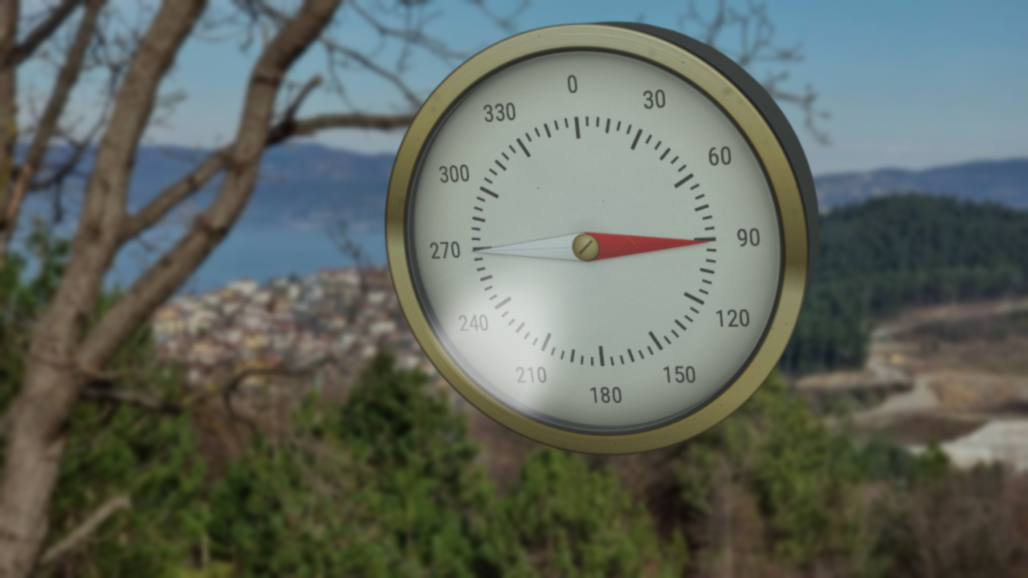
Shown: 90; °
